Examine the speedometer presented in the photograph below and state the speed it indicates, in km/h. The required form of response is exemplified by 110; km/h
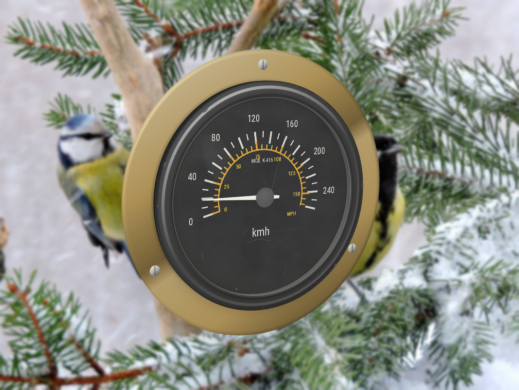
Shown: 20; km/h
